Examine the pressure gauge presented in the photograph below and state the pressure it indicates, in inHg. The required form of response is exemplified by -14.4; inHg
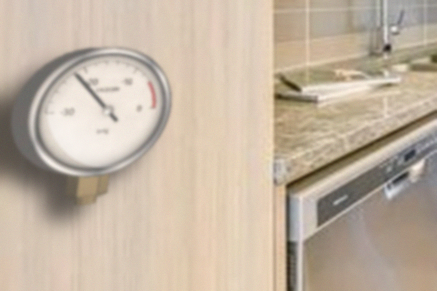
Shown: -22; inHg
